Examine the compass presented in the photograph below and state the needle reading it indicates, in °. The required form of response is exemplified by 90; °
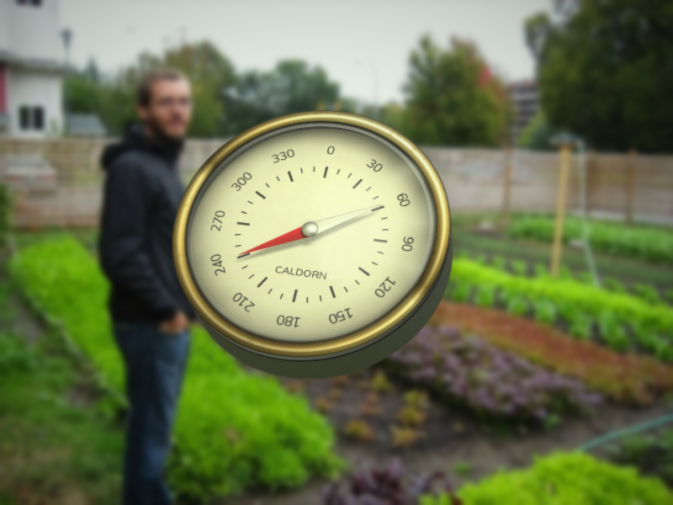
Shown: 240; °
